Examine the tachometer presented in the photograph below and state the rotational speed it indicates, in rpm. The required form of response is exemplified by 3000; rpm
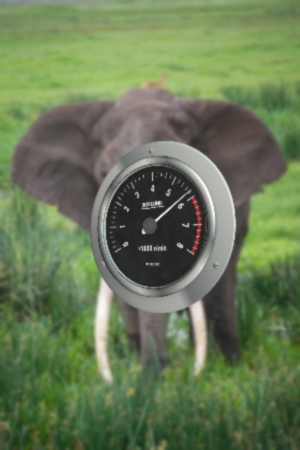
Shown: 5800; rpm
